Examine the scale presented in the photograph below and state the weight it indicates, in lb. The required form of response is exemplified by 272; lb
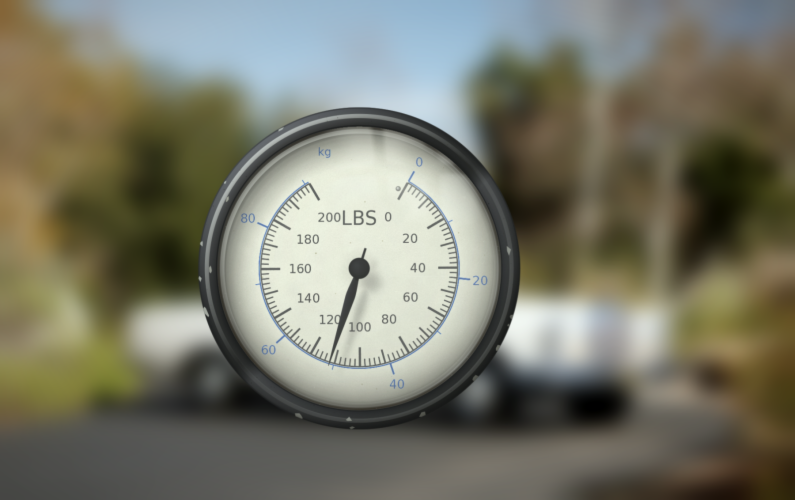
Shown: 112; lb
